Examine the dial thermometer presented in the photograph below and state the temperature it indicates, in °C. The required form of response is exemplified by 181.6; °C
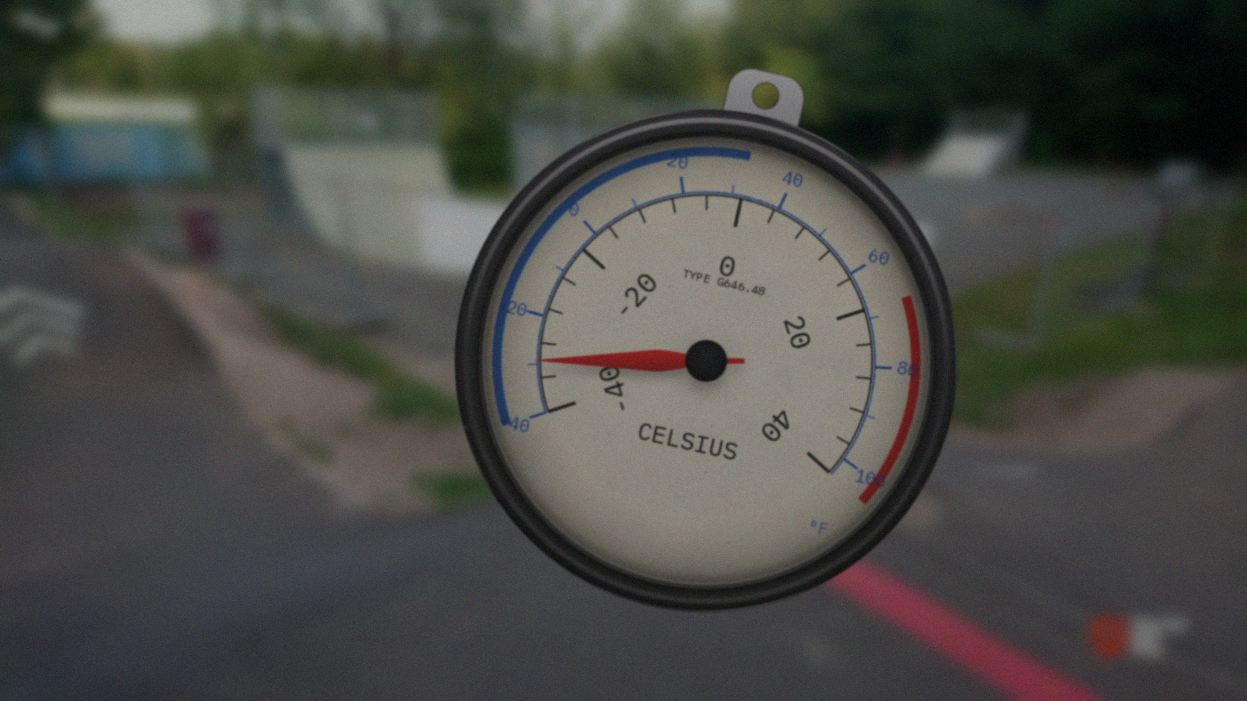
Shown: -34; °C
